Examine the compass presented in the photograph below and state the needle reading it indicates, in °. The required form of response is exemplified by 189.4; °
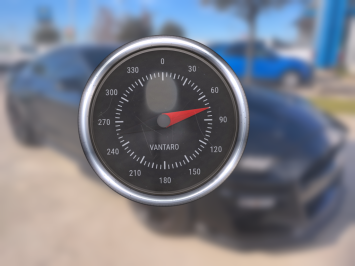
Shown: 75; °
